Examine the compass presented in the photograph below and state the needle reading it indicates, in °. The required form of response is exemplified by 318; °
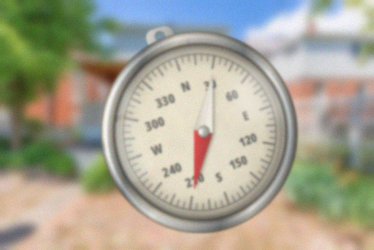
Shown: 210; °
